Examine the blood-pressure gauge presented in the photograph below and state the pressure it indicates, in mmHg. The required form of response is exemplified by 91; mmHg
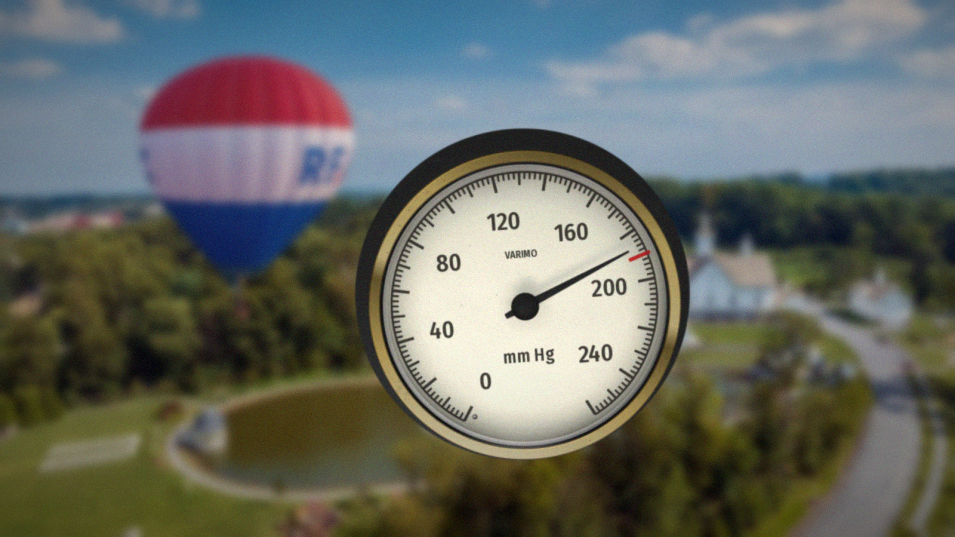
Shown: 186; mmHg
